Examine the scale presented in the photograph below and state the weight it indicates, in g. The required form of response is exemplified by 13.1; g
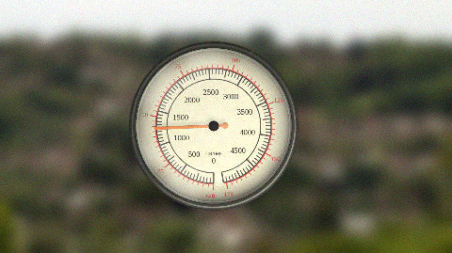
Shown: 1250; g
